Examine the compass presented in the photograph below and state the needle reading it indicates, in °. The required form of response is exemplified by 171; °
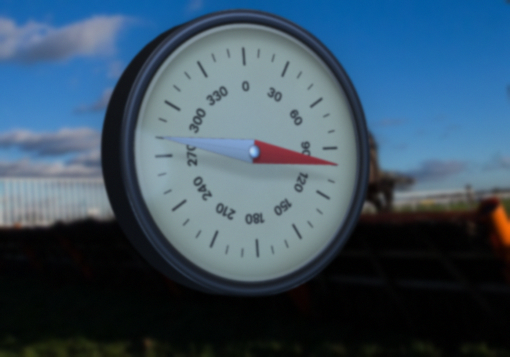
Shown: 100; °
